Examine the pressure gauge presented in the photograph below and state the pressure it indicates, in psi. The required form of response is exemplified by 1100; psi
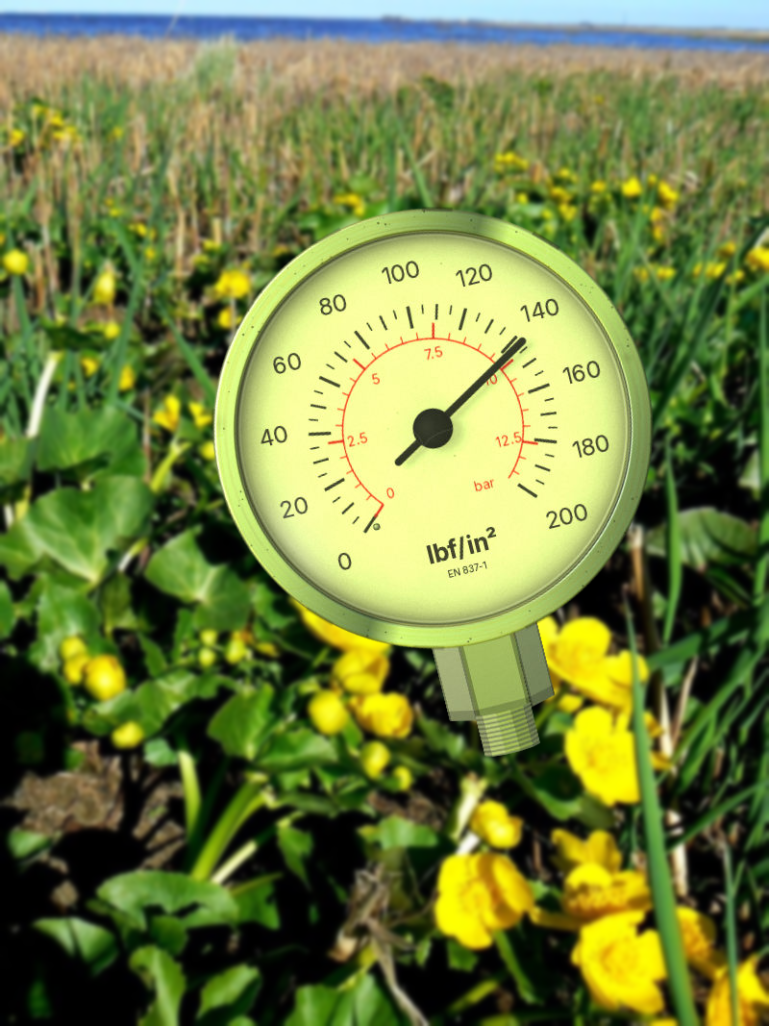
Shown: 142.5; psi
